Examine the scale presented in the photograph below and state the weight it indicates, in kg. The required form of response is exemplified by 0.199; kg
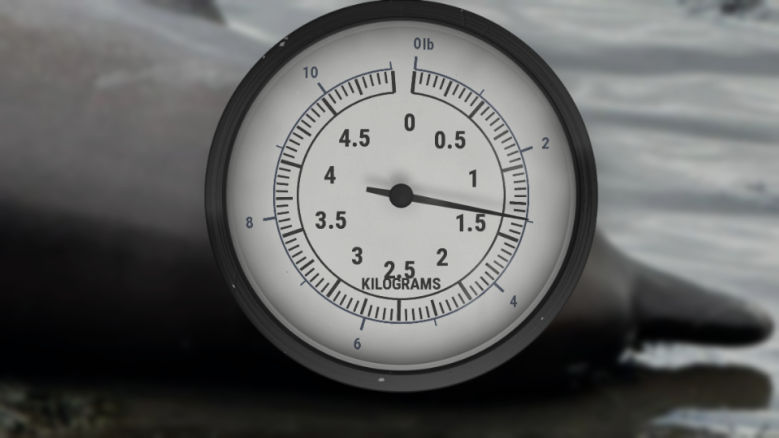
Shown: 1.35; kg
